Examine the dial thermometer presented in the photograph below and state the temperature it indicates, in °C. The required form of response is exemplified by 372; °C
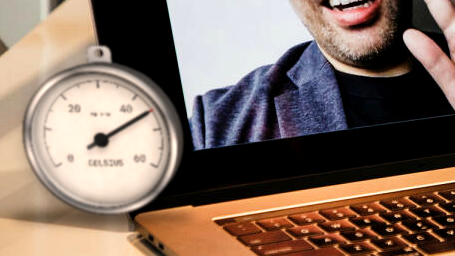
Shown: 45; °C
